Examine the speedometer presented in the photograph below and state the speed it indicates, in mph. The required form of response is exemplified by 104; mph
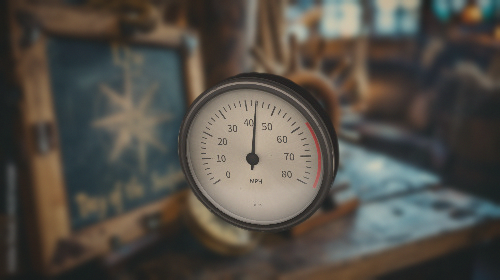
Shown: 44; mph
